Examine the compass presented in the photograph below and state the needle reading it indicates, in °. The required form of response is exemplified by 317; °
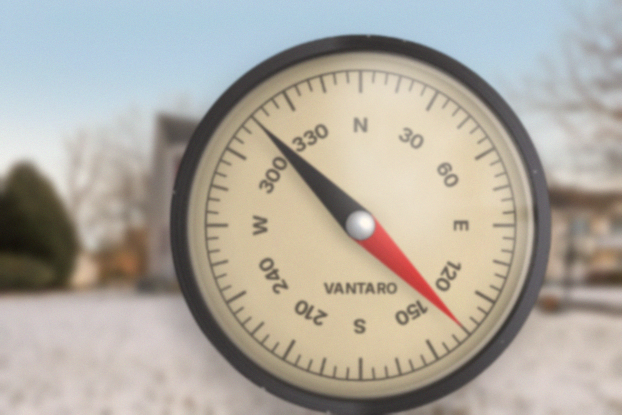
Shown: 135; °
